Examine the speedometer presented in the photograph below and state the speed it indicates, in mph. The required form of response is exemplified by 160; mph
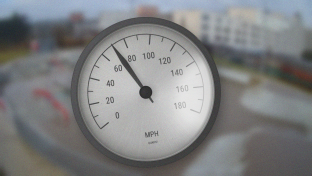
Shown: 70; mph
